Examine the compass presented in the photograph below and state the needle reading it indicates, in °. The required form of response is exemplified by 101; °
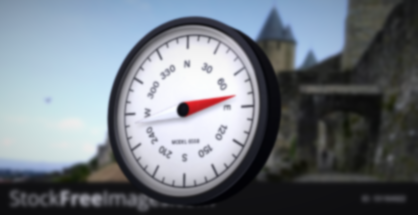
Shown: 80; °
